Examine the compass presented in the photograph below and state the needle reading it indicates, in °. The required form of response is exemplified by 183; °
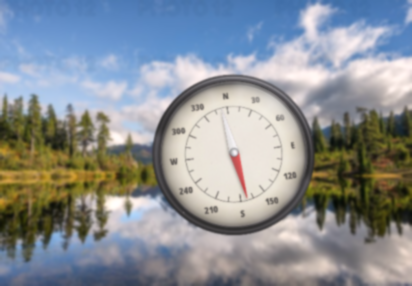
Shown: 172.5; °
